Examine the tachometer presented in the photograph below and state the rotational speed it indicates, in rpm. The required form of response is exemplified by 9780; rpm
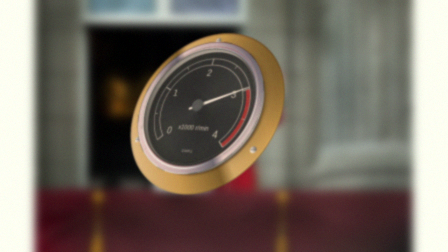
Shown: 3000; rpm
